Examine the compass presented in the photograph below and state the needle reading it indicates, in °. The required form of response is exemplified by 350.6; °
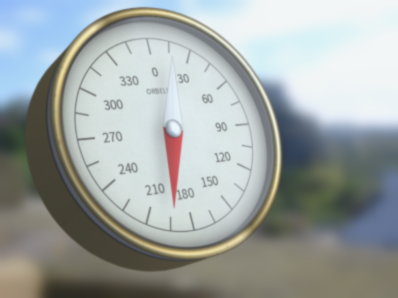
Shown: 195; °
